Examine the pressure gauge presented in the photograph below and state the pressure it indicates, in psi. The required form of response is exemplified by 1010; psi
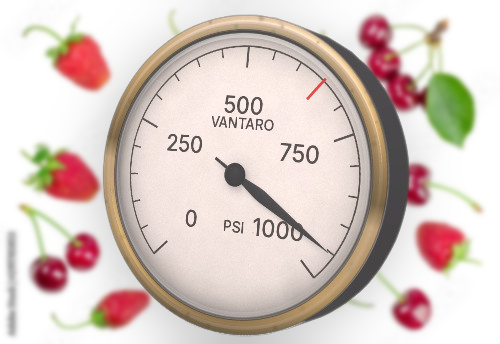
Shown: 950; psi
